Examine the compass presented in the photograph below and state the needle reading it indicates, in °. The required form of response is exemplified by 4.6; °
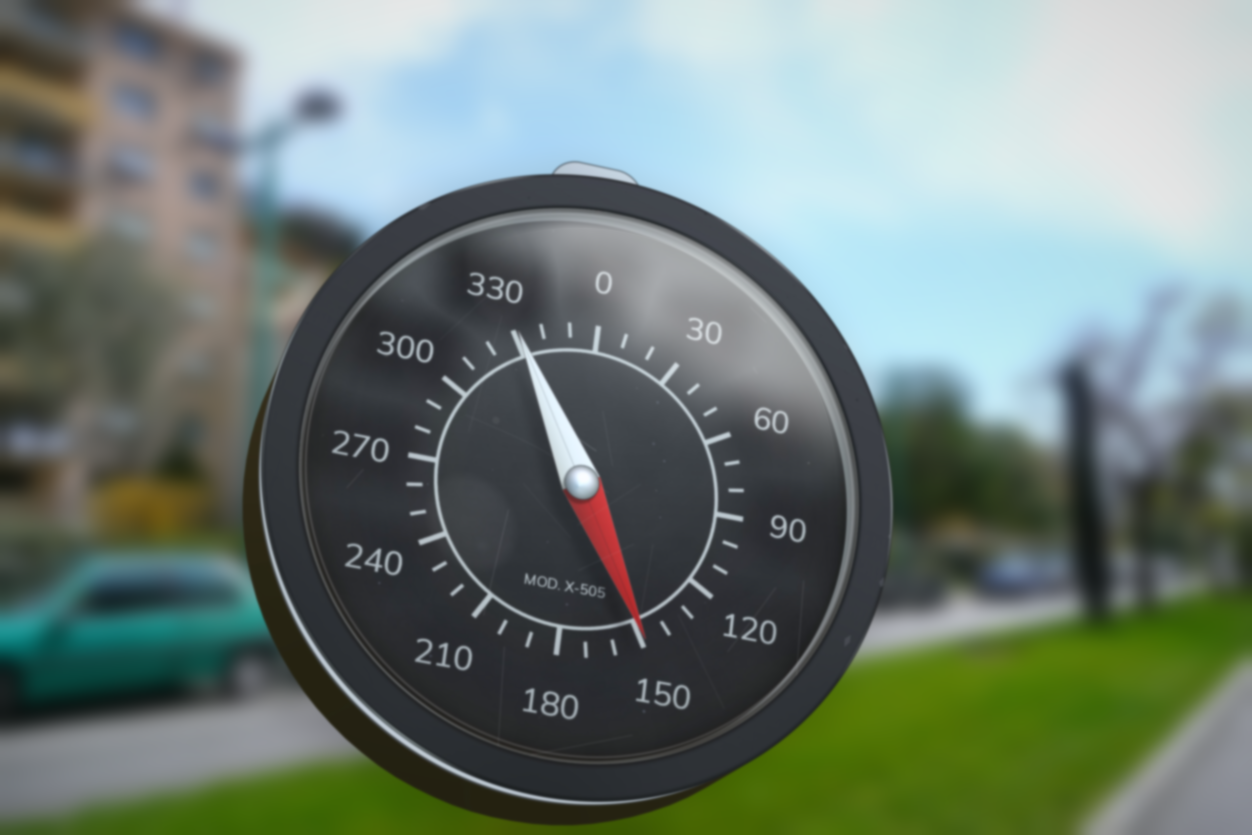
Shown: 150; °
